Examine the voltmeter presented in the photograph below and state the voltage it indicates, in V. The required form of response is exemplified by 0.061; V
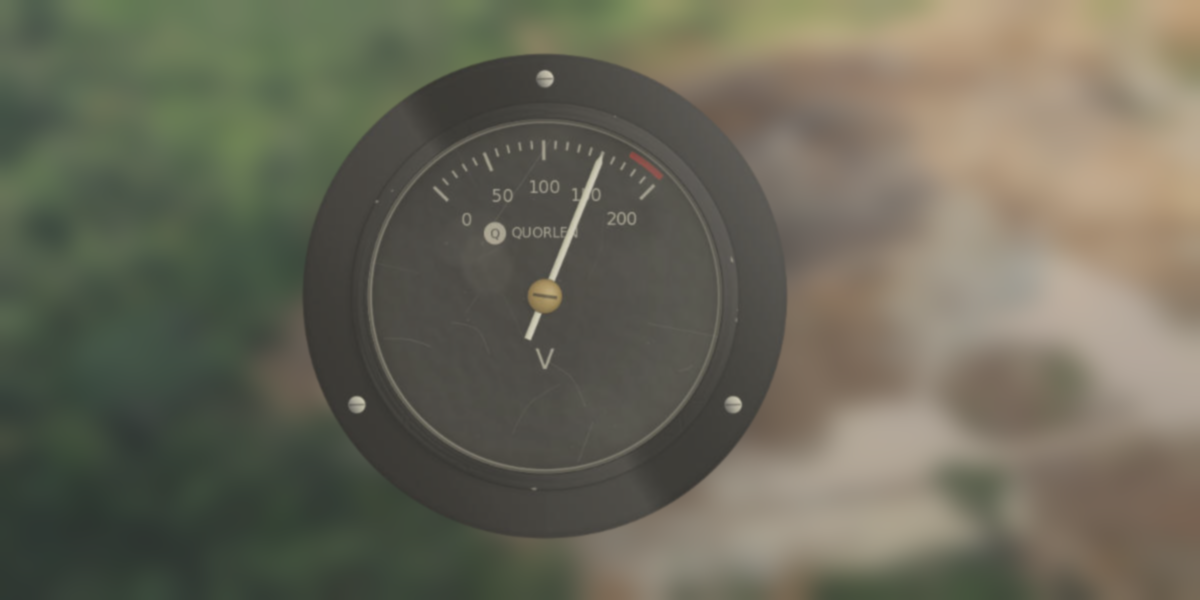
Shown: 150; V
